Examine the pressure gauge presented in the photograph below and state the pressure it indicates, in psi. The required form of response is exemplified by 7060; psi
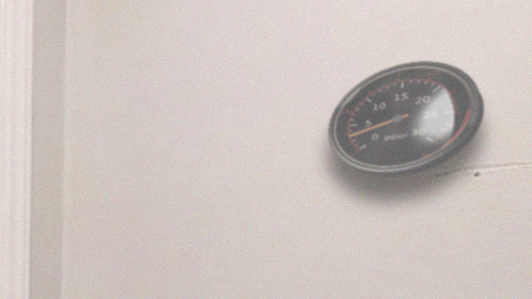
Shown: 3; psi
